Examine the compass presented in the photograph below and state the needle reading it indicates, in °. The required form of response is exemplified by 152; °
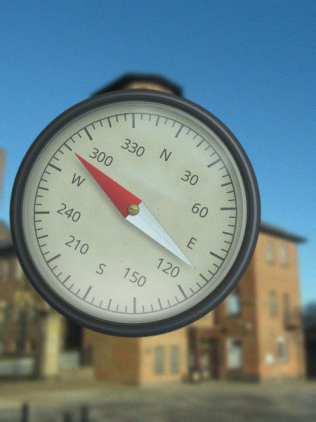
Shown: 285; °
